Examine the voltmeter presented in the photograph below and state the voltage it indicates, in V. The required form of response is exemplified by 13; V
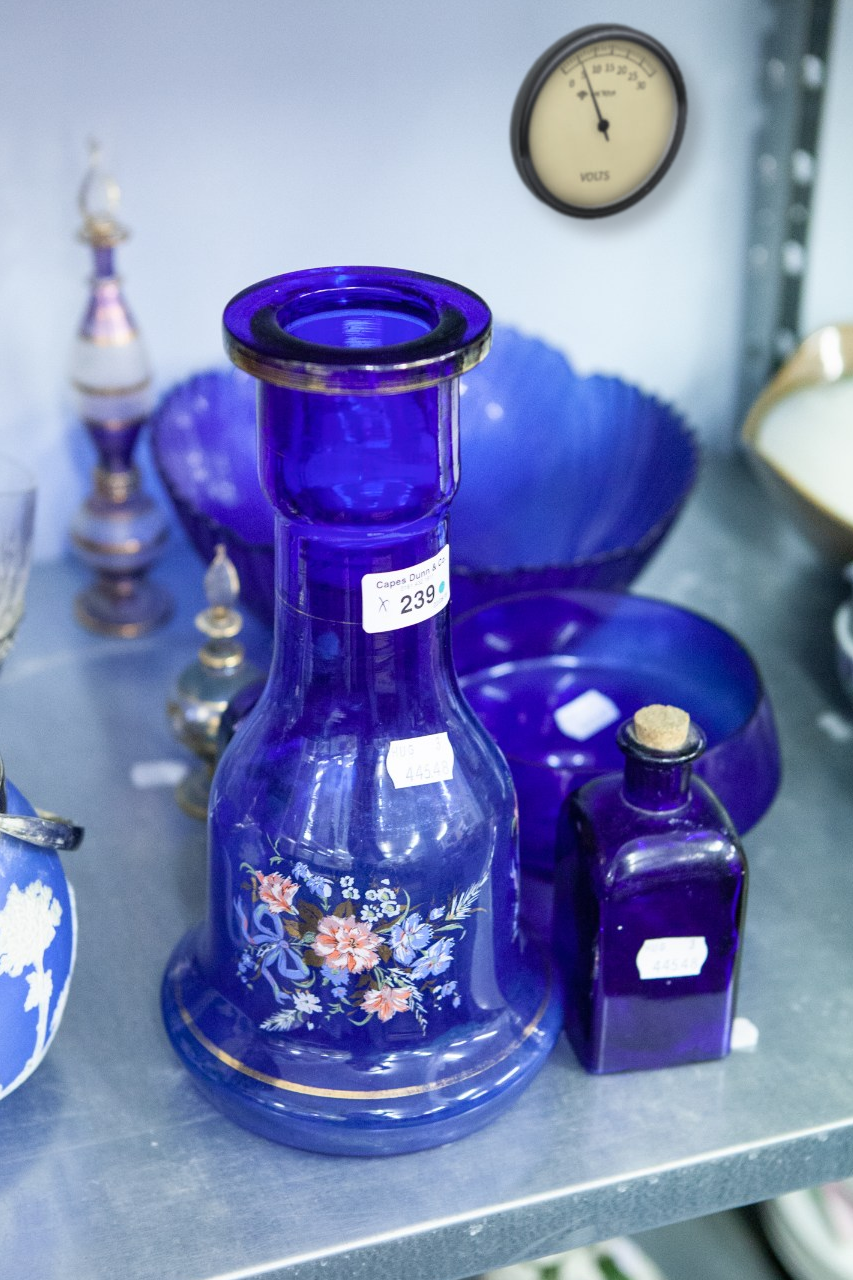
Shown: 5; V
